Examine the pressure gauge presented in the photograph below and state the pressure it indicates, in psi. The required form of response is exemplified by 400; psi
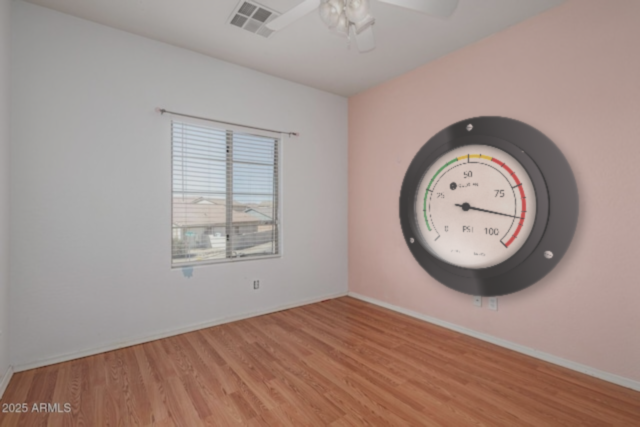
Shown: 87.5; psi
